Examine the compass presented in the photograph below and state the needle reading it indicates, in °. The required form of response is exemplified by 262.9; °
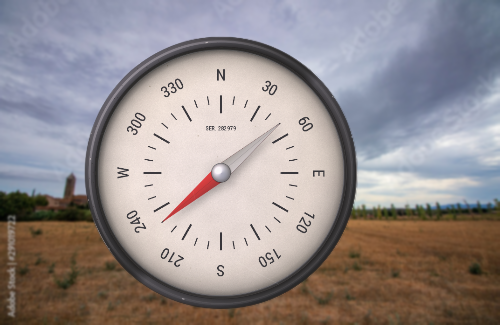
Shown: 230; °
